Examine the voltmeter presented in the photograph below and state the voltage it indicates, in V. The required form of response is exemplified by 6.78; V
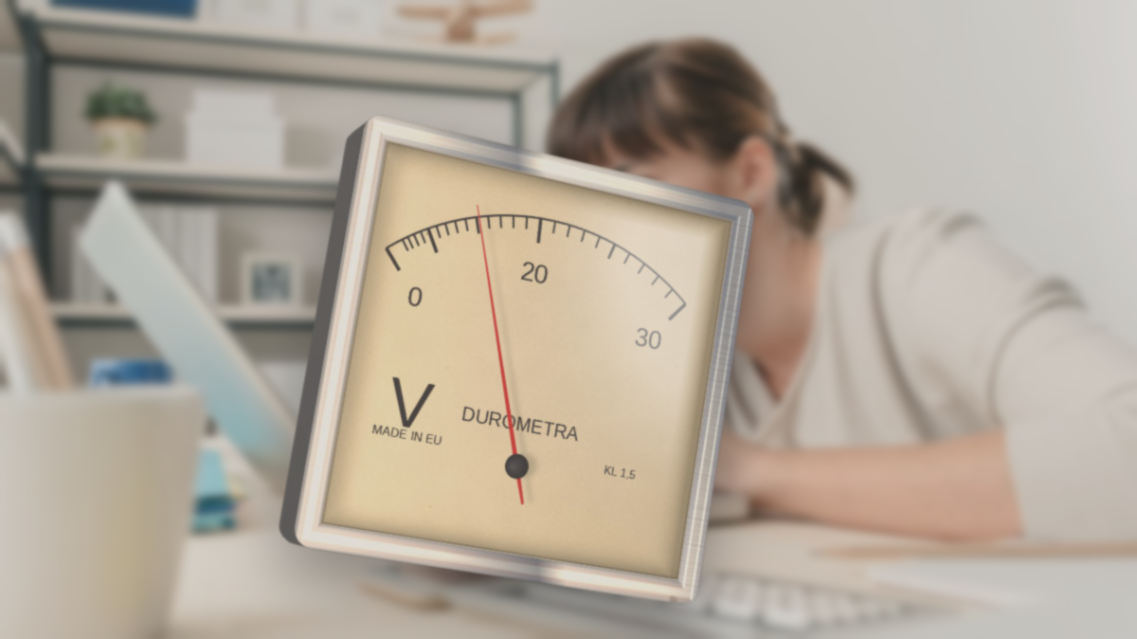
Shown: 15; V
